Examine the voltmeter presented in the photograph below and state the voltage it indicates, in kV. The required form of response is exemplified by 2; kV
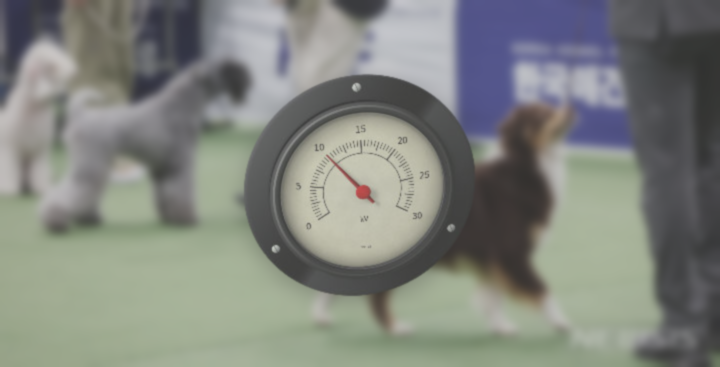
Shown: 10; kV
